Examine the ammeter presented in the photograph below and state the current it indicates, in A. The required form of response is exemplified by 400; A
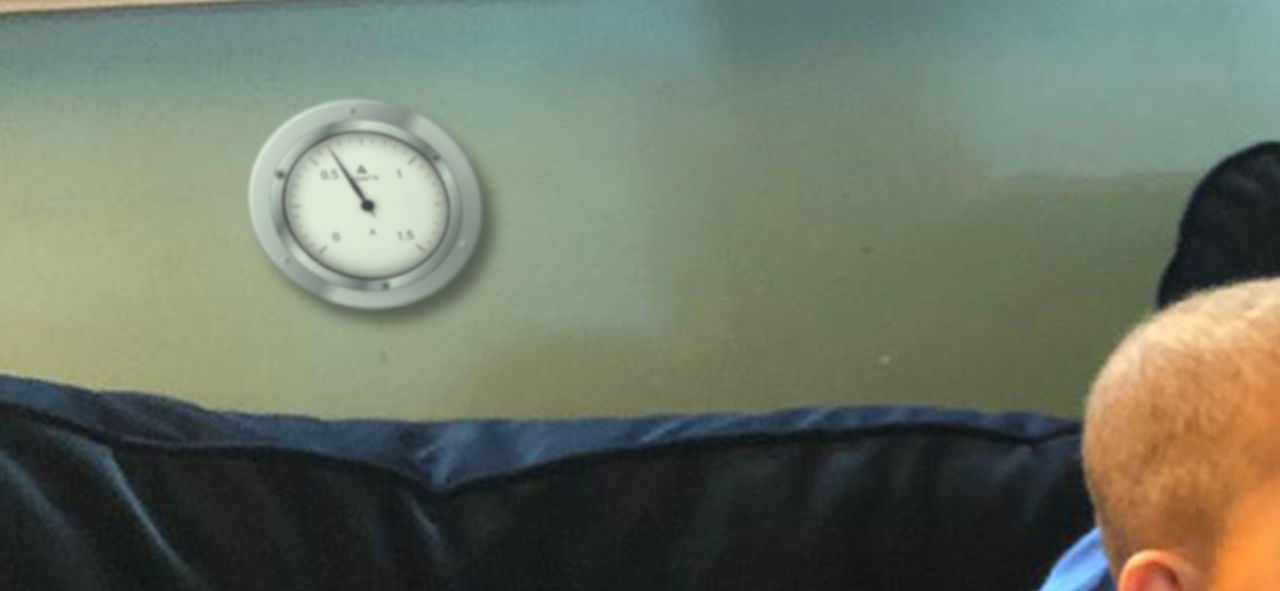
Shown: 0.6; A
